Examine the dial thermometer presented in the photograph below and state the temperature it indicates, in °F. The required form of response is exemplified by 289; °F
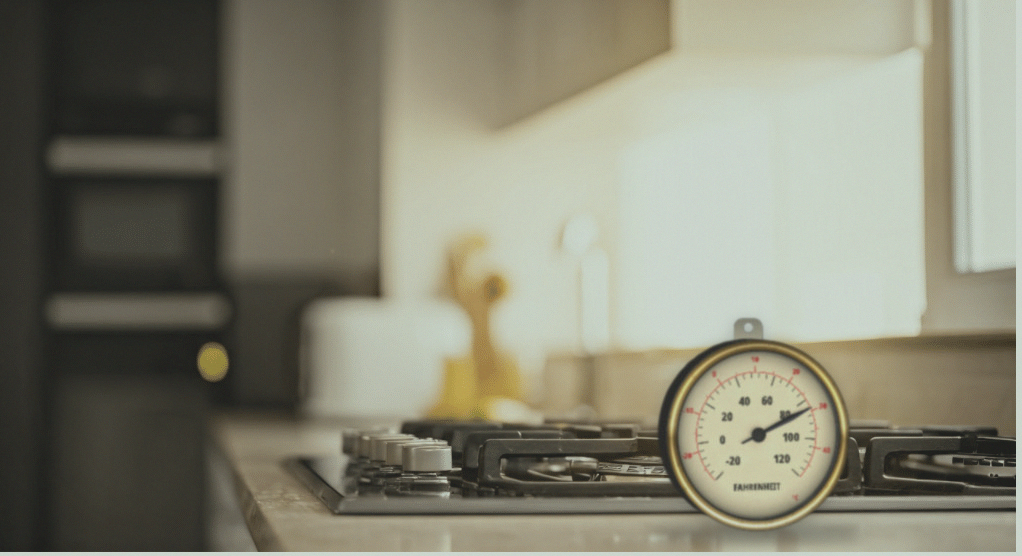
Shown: 84; °F
